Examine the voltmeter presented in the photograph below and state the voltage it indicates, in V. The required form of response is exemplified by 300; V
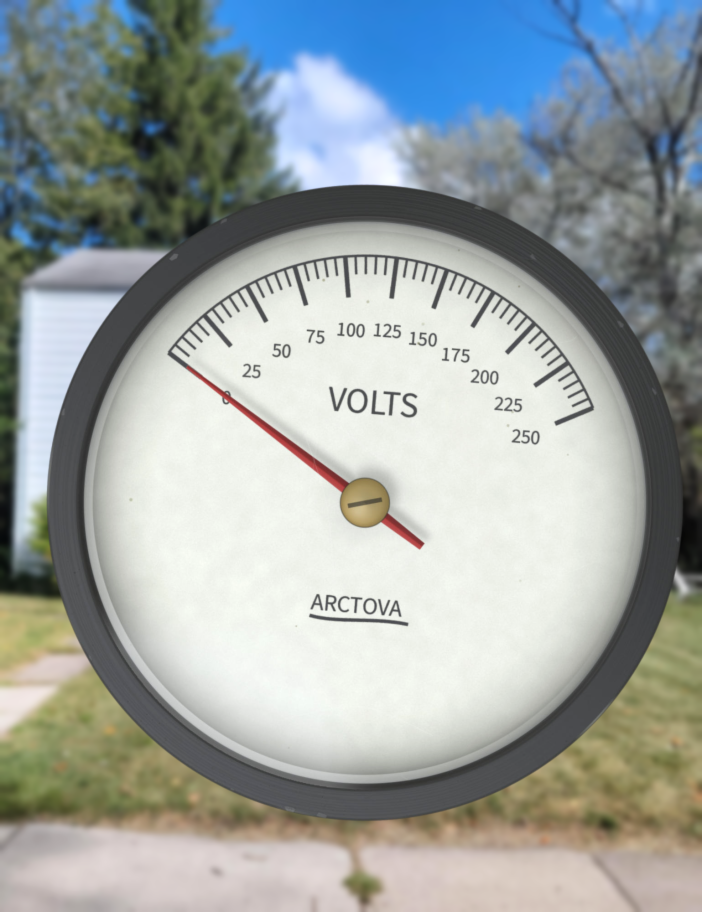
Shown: 0; V
